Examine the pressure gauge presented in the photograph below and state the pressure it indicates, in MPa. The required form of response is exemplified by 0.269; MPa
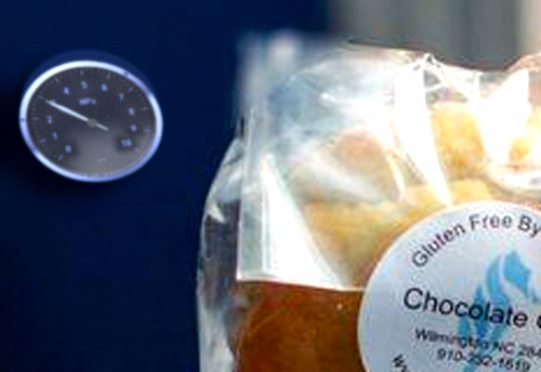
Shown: 3; MPa
